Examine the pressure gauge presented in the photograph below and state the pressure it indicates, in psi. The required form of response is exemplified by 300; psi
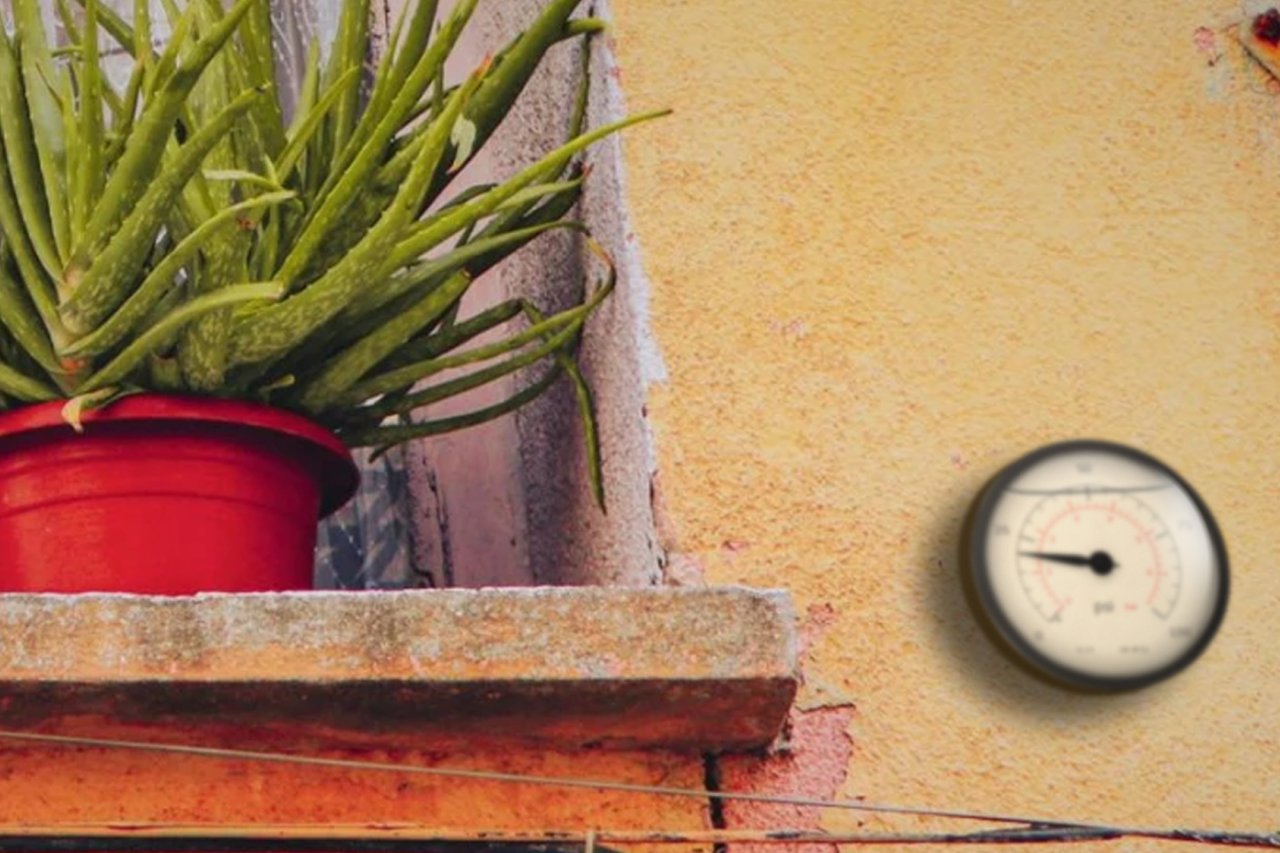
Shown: 20; psi
